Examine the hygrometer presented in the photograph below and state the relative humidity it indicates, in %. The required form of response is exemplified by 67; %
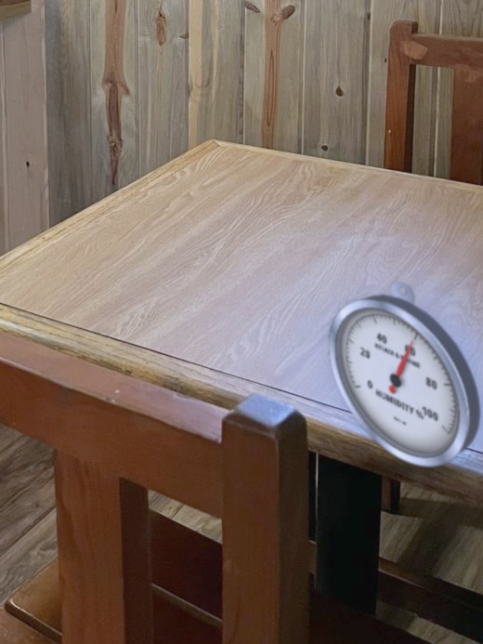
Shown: 60; %
